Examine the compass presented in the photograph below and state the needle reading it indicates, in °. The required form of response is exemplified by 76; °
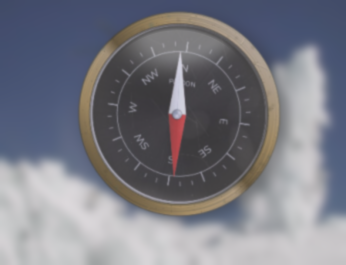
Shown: 175; °
